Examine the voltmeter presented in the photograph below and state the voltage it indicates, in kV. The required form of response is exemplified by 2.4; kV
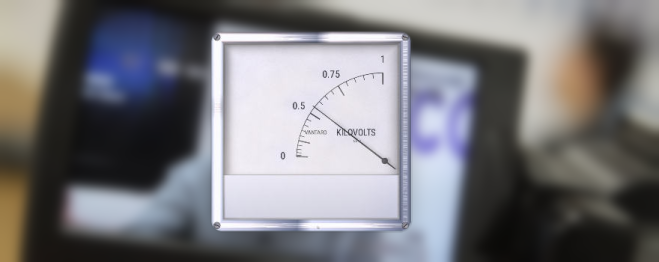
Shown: 0.55; kV
